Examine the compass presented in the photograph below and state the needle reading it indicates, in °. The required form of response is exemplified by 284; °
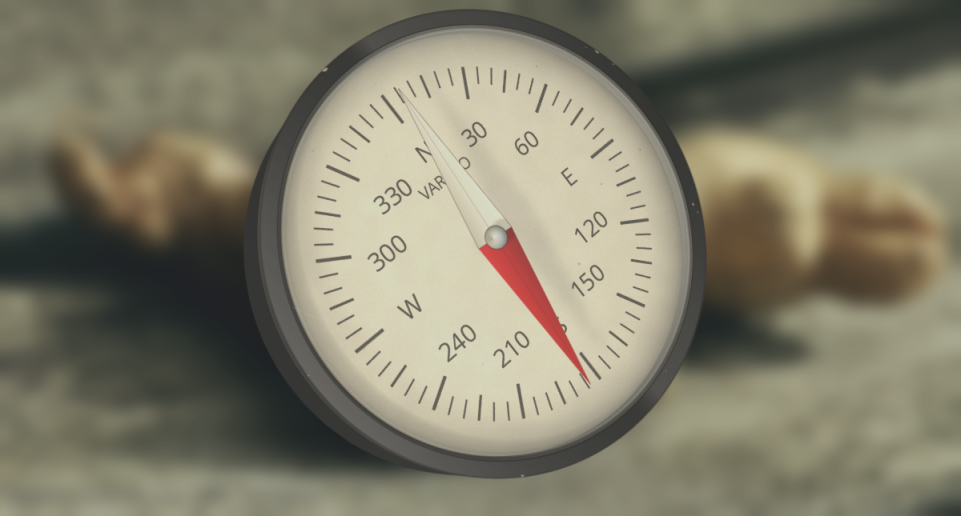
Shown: 185; °
